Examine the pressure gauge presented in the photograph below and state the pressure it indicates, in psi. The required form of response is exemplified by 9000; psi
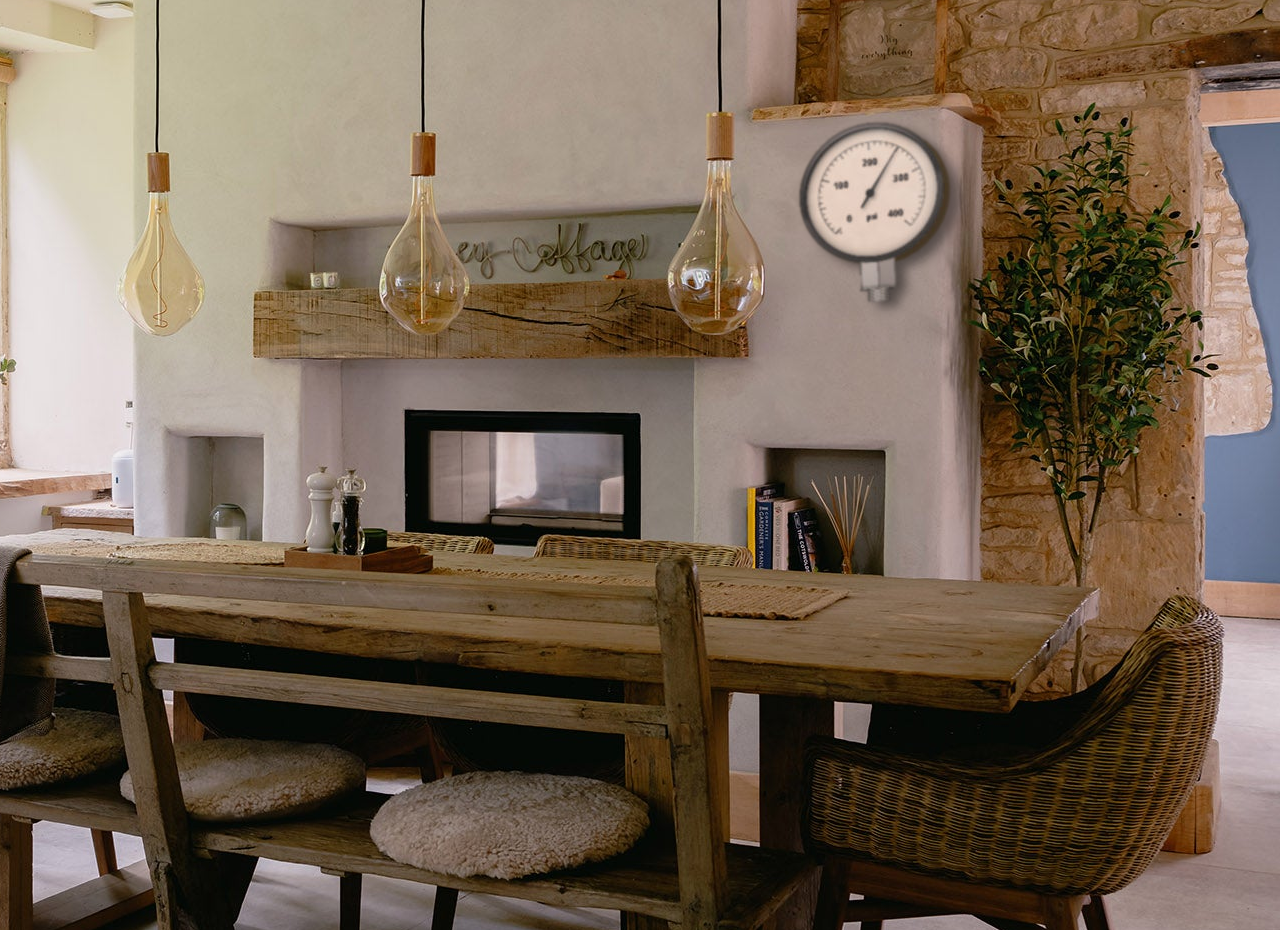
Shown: 250; psi
